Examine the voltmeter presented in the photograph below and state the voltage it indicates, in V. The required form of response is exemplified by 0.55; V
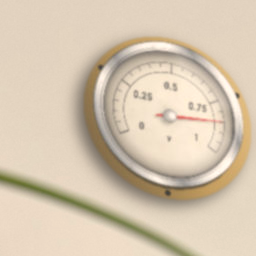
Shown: 0.85; V
